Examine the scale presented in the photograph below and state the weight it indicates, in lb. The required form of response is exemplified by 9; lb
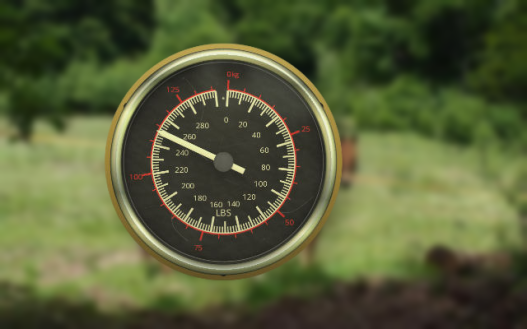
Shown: 250; lb
